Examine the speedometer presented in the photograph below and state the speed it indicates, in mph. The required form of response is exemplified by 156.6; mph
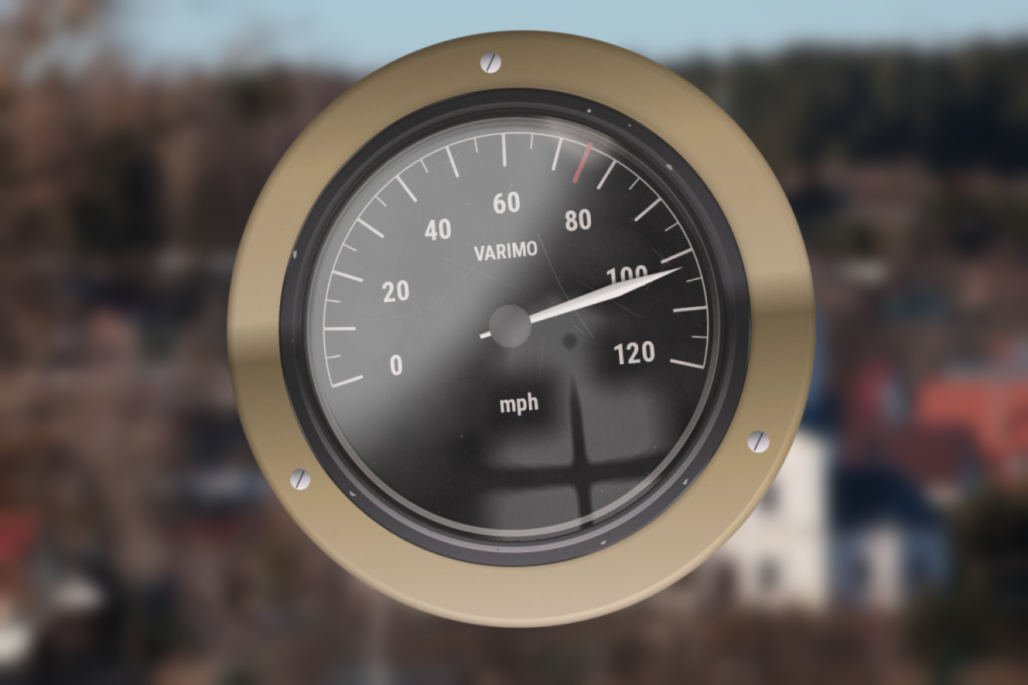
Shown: 102.5; mph
